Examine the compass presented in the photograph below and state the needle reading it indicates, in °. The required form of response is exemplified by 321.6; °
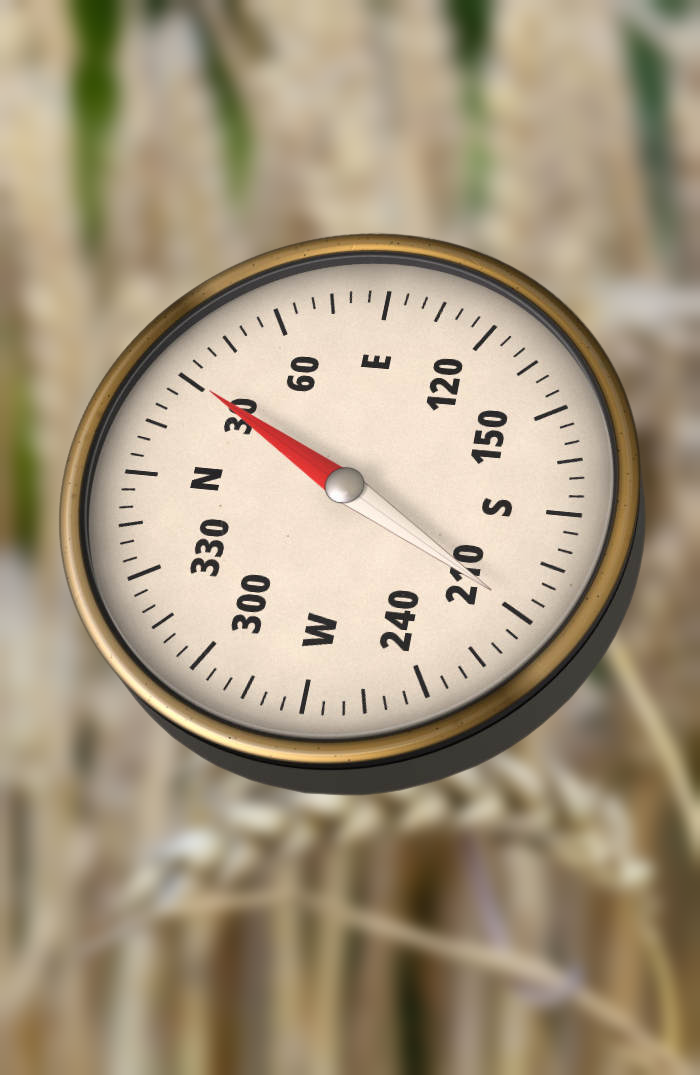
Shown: 30; °
